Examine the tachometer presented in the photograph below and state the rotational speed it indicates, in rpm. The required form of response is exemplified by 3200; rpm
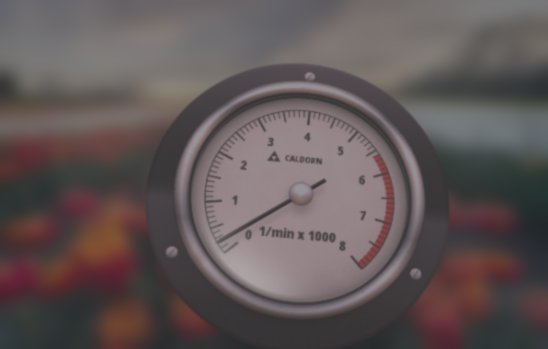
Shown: 200; rpm
